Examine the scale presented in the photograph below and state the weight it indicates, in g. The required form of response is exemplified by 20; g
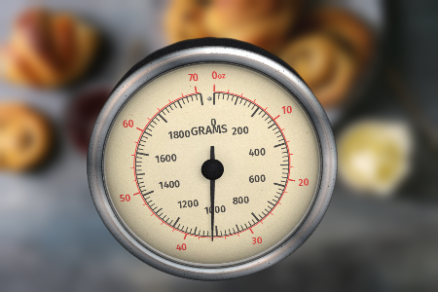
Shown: 1020; g
